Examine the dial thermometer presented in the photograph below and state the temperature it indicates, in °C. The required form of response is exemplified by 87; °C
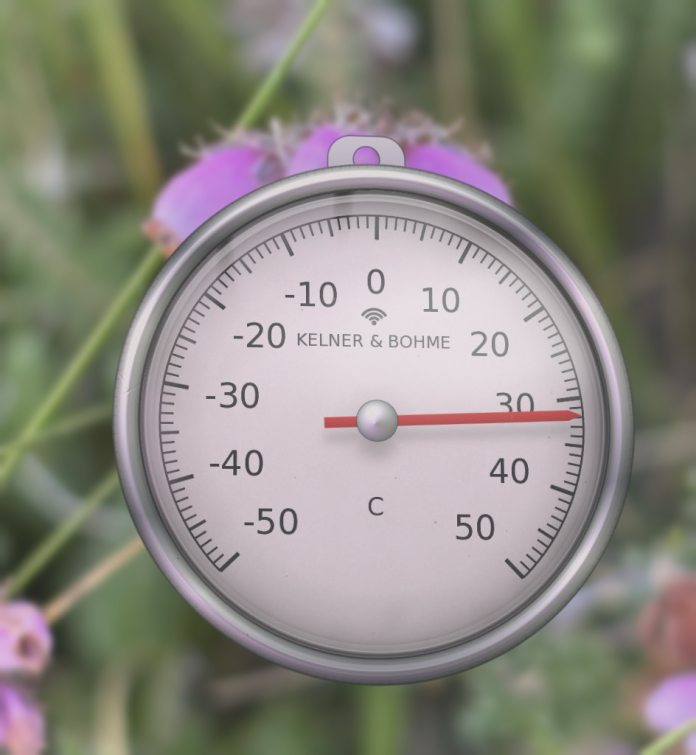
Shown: 32; °C
